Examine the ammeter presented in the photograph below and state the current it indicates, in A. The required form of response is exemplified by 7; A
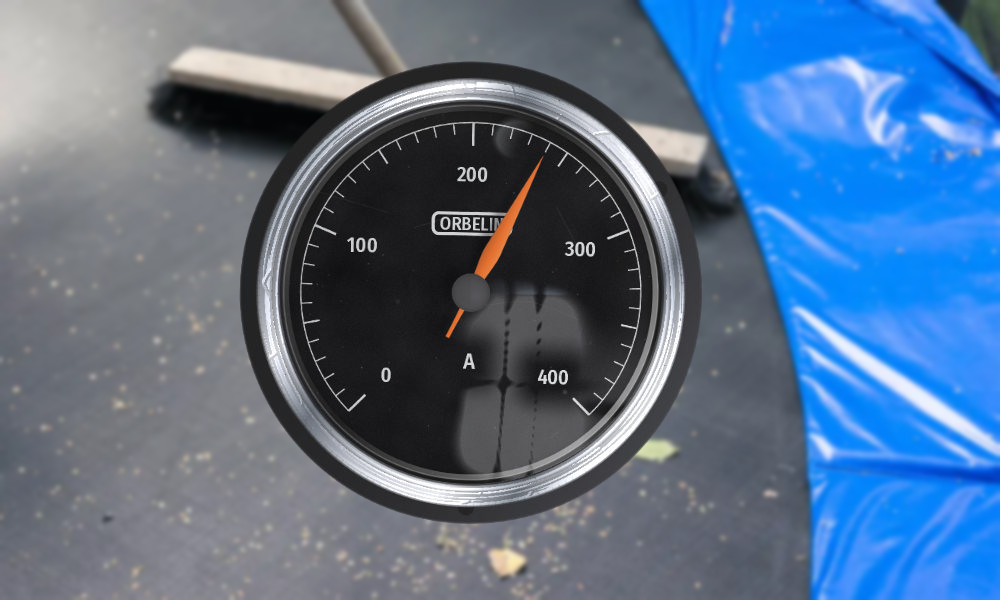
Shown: 240; A
